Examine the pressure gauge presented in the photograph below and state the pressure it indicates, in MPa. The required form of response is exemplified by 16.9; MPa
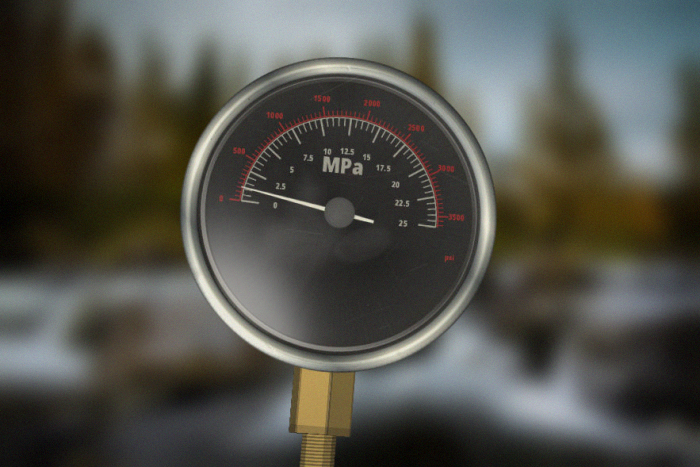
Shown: 1; MPa
